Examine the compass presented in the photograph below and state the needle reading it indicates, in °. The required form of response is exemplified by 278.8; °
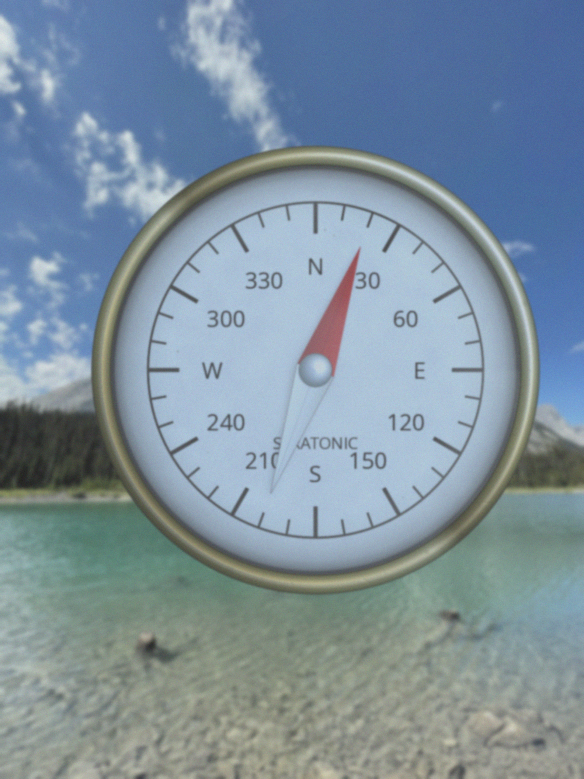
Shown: 20; °
